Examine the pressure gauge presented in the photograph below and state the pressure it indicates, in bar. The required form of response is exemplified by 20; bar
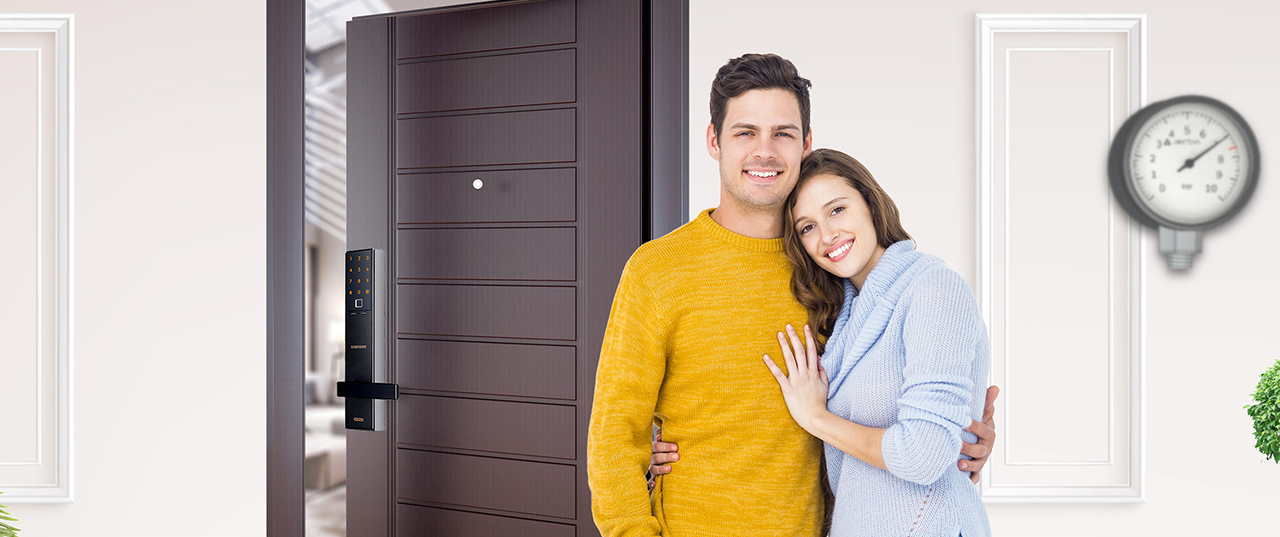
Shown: 7; bar
